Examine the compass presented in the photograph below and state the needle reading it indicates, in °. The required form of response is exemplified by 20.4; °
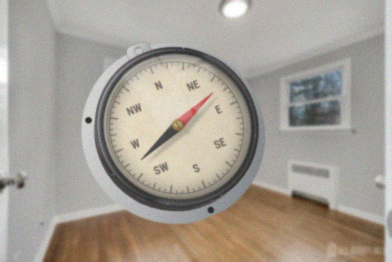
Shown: 70; °
